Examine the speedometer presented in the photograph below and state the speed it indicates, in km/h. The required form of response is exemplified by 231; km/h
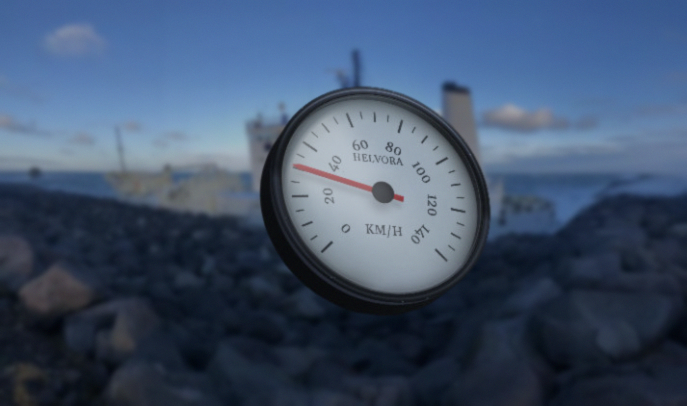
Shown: 30; km/h
